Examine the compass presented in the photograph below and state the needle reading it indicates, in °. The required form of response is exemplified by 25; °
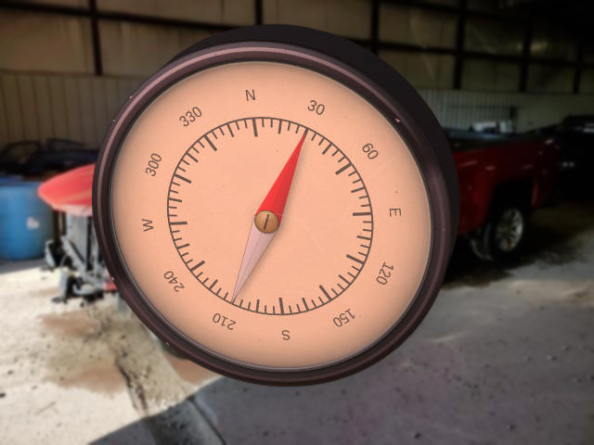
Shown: 30; °
